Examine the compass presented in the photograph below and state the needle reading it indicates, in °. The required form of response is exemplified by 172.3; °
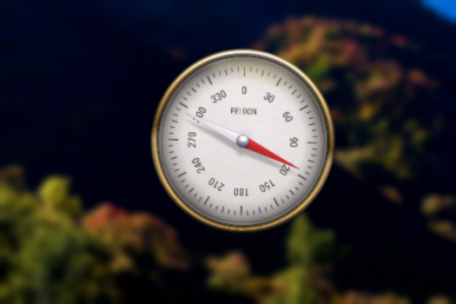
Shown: 115; °
